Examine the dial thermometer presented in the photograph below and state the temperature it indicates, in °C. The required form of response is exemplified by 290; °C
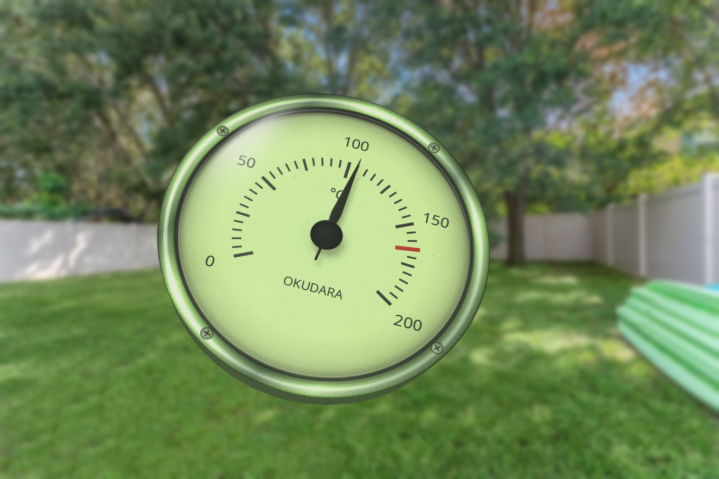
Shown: 105; °C
